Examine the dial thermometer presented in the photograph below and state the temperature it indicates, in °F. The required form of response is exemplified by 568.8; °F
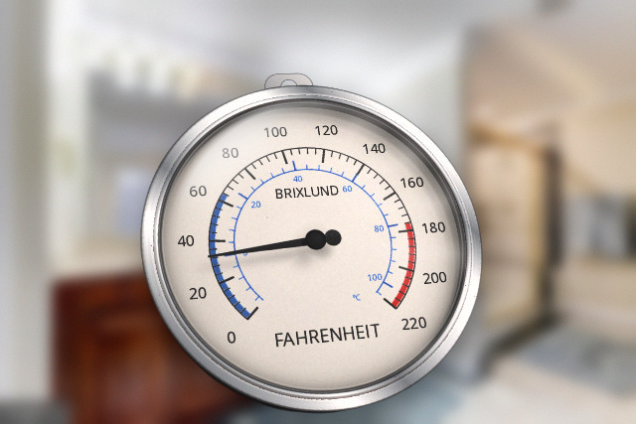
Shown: 32; °F
